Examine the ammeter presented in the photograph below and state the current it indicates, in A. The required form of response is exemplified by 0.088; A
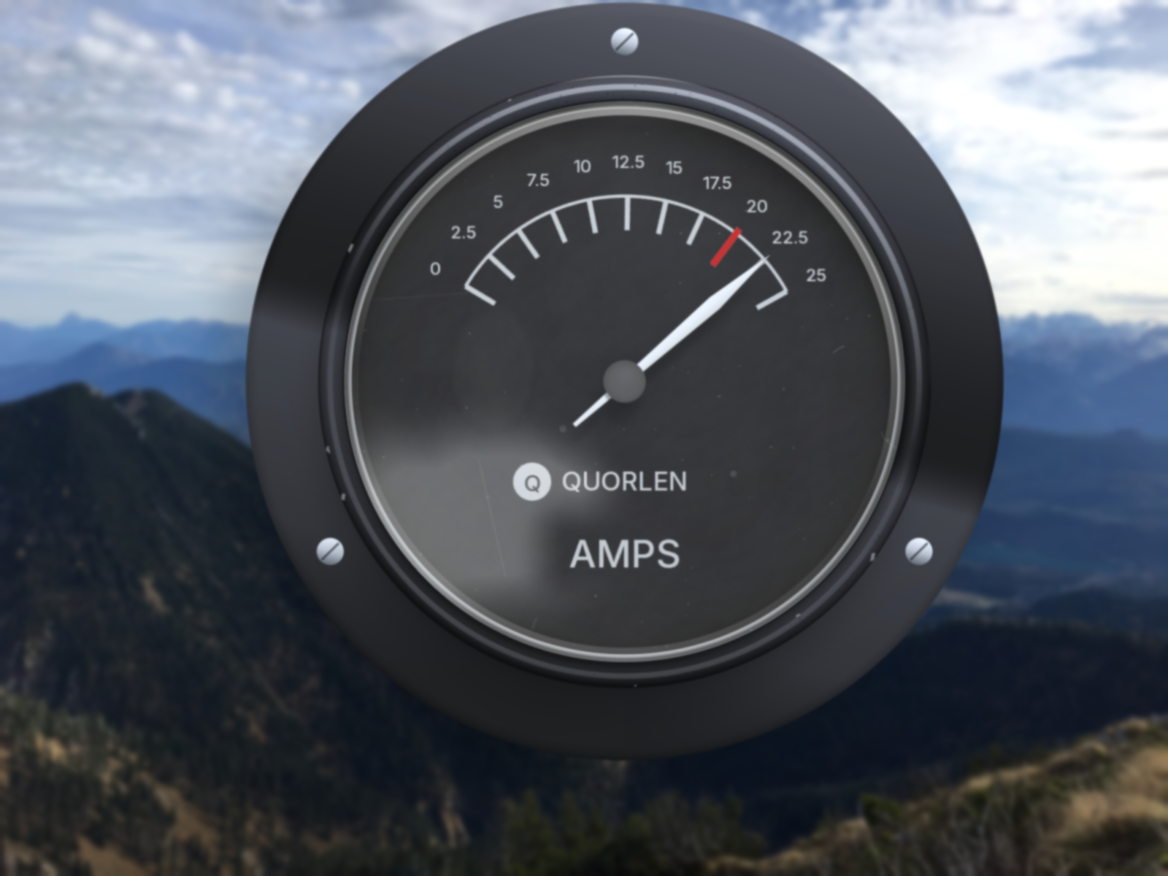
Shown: 22.5; A
